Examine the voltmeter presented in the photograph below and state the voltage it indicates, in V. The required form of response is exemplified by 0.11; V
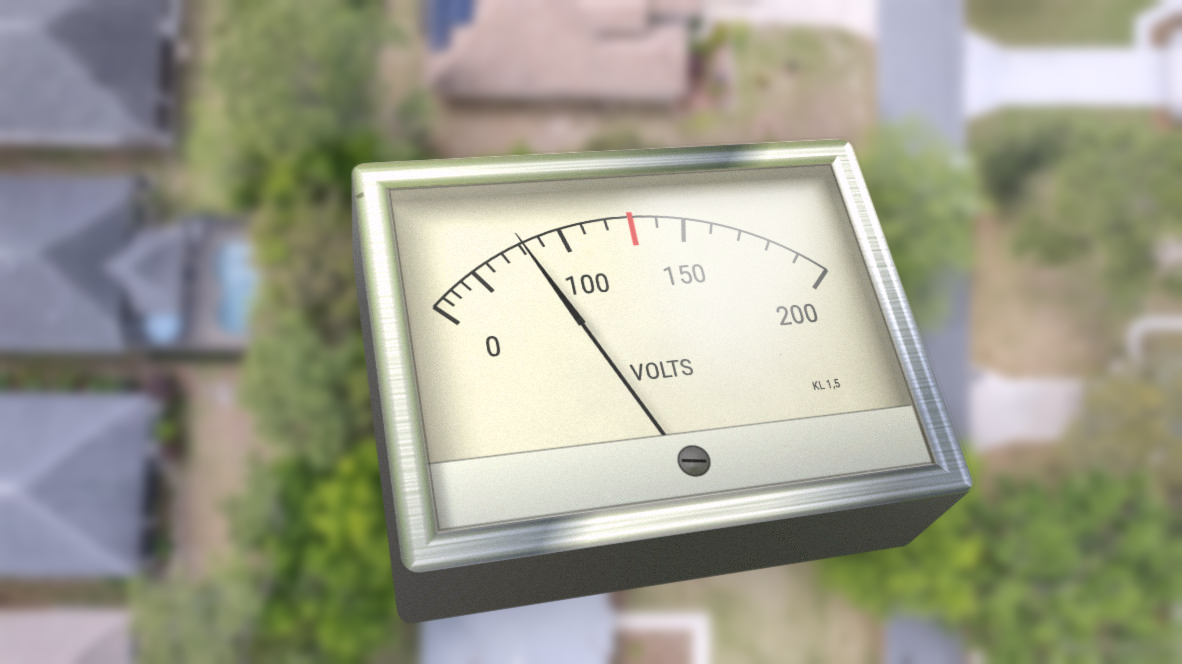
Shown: 80; V
